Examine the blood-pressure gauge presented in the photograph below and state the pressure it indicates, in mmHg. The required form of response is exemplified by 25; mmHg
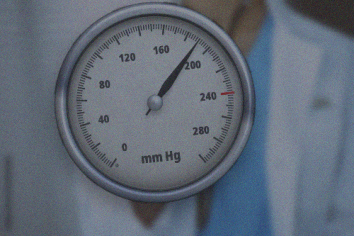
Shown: 190; mmHg
